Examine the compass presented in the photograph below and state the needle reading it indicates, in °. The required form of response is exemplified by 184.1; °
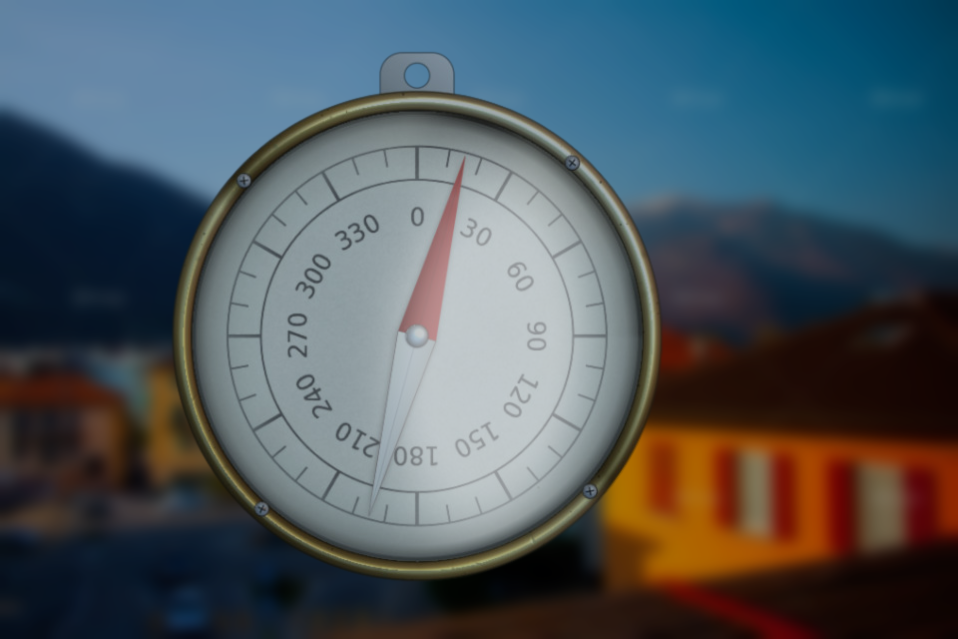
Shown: 15; °
